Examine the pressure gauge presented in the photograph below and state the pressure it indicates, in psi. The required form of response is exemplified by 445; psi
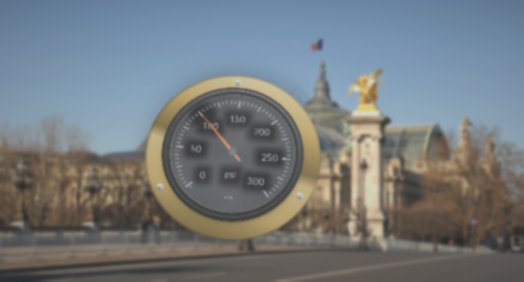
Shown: 100; psi
